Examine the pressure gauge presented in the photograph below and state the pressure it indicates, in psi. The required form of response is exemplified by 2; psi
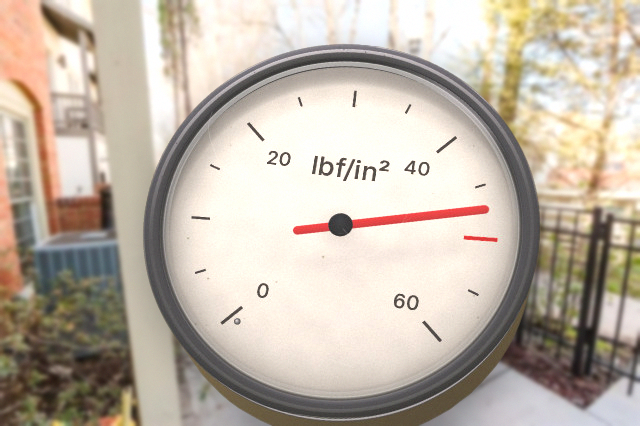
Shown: 47.5; psi
